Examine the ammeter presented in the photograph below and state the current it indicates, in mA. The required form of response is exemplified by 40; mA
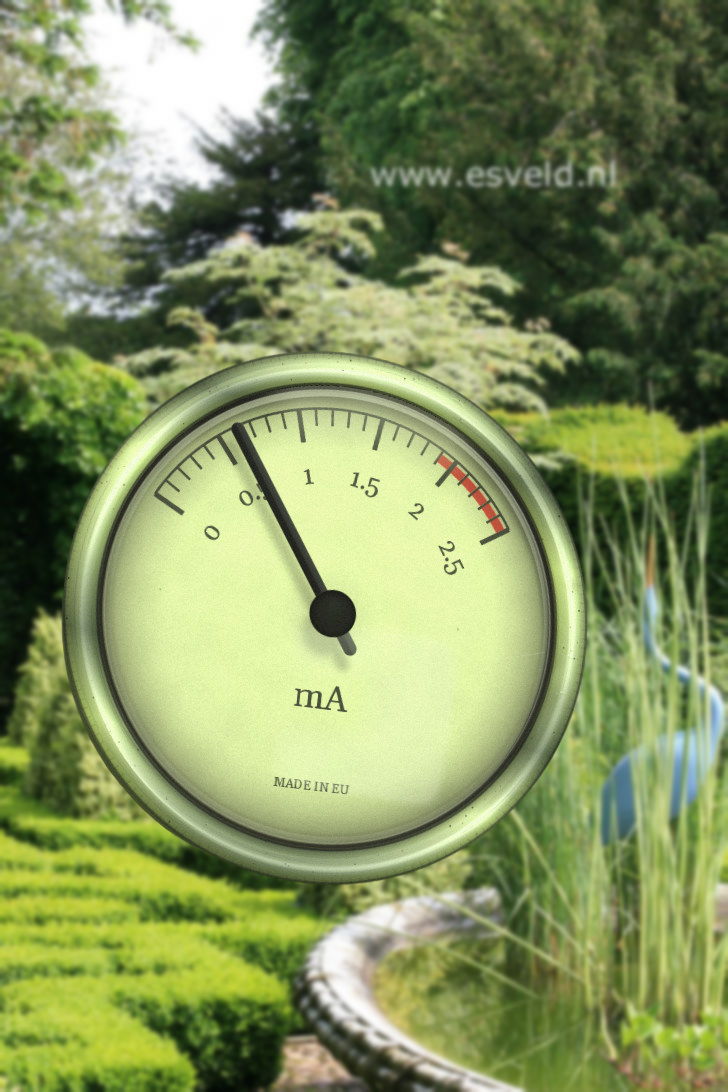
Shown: 0.6; mA
